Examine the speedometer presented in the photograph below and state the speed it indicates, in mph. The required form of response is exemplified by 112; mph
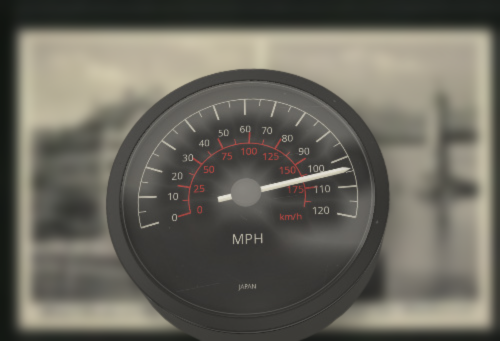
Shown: 105; mph
